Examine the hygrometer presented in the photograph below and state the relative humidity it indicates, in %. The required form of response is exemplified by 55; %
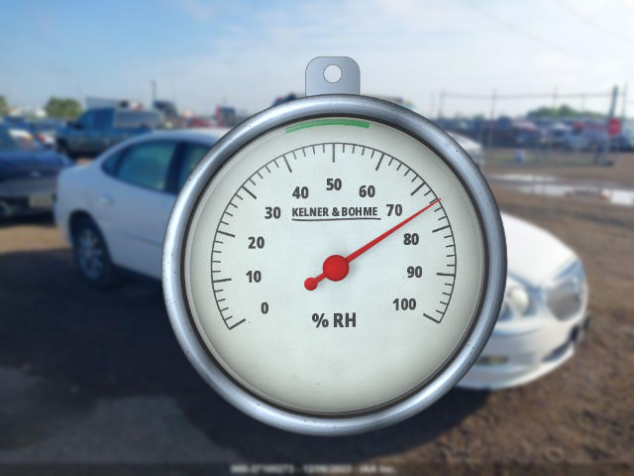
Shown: 74; %
